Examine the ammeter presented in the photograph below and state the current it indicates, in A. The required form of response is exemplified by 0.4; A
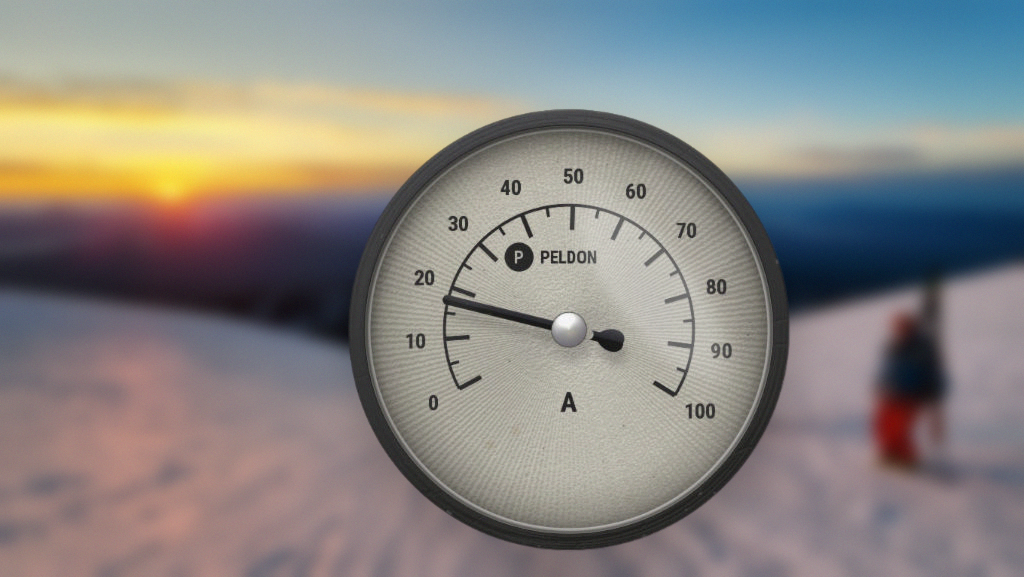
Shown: 17.5; A
